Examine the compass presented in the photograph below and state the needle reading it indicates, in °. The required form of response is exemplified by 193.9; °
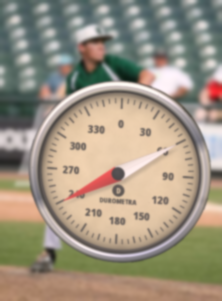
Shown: 240; °
